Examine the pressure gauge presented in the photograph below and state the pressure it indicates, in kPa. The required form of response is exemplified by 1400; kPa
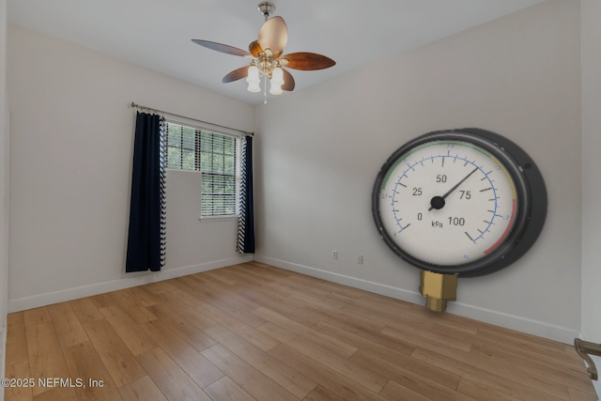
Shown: 65; kPa
